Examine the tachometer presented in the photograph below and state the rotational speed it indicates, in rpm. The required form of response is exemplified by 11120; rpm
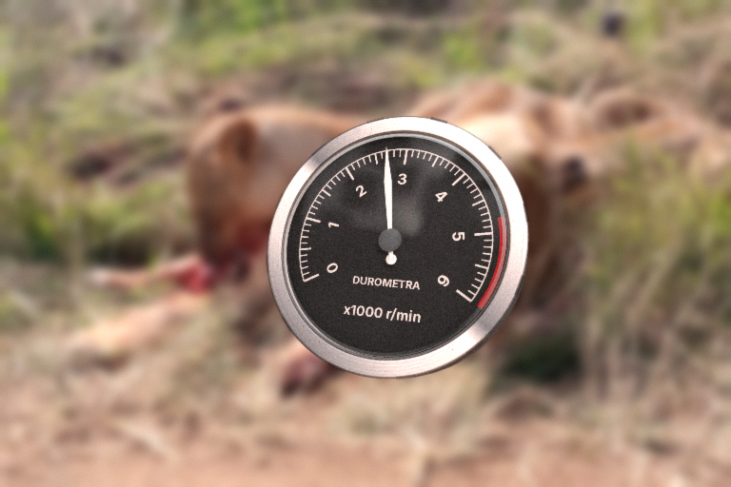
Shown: 2700; rpm
